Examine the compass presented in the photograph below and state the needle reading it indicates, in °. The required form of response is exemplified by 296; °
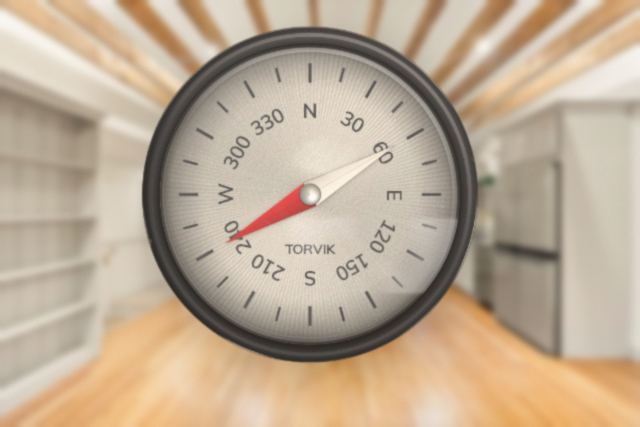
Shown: 240; °
